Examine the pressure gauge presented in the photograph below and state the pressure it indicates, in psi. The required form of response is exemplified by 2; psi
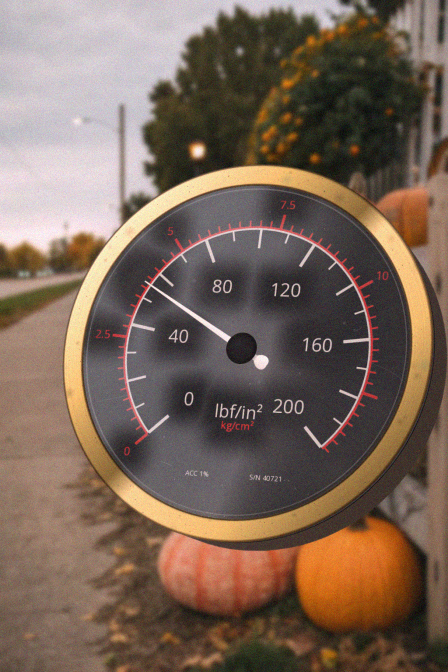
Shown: 55; psi
